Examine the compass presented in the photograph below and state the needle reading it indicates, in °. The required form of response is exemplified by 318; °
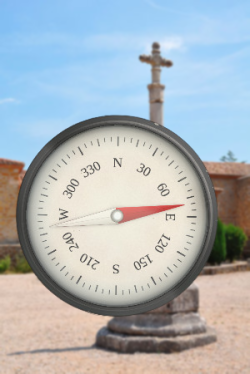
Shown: 80; °
